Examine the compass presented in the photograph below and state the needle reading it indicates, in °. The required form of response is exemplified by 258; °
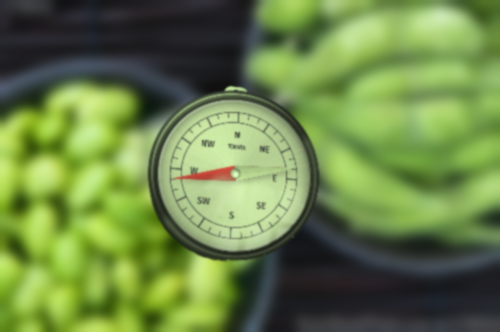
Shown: 260; °
